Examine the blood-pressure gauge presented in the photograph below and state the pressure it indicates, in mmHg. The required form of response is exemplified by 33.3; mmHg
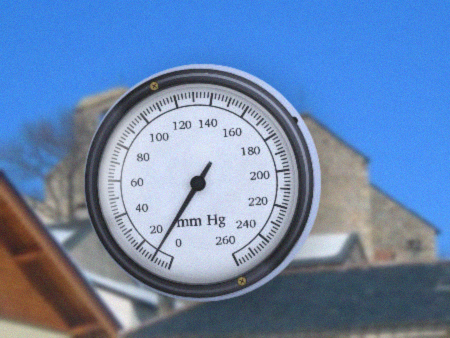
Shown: 10; mmHg
